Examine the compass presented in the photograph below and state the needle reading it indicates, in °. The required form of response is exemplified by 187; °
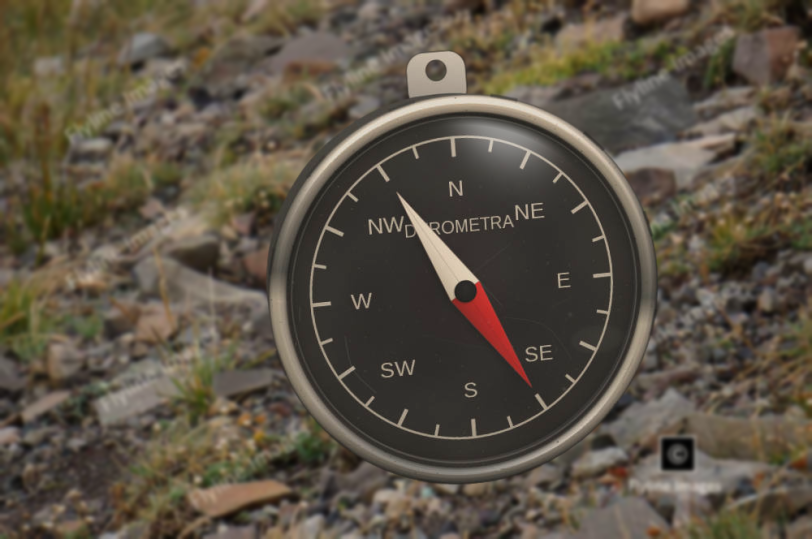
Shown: 150; °
